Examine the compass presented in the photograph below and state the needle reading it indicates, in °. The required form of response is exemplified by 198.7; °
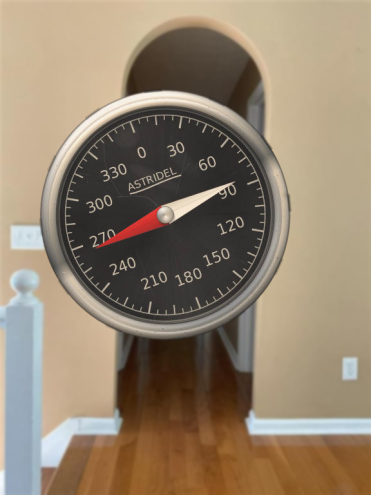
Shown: 265; °
